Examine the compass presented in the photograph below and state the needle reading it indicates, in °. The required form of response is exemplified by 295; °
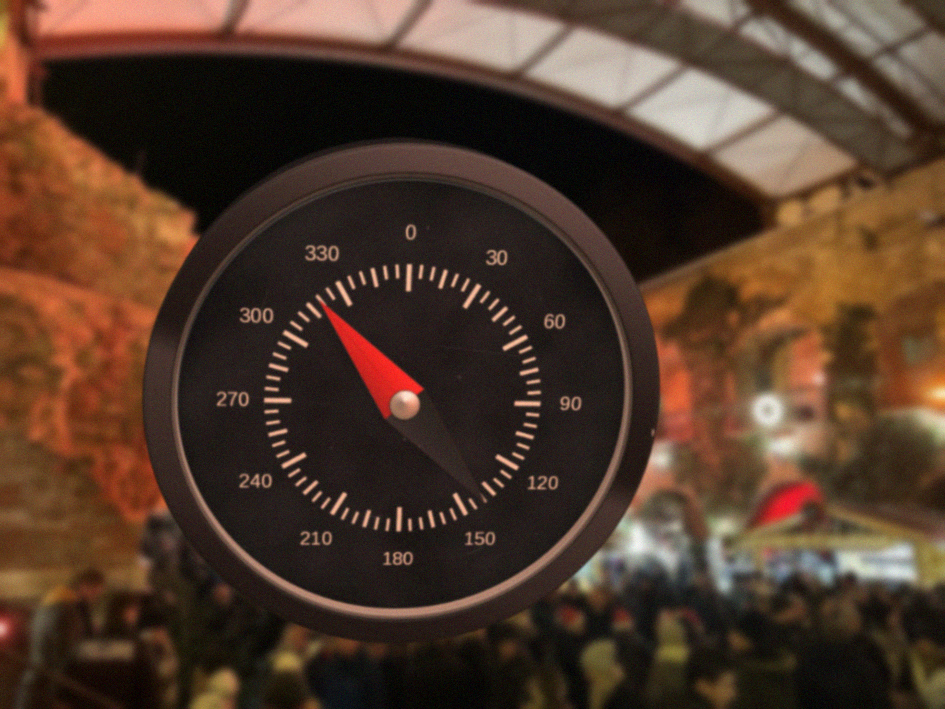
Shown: 320; °
